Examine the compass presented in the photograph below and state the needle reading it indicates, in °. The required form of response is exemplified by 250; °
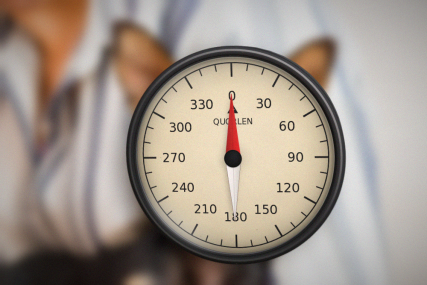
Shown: 0; °
